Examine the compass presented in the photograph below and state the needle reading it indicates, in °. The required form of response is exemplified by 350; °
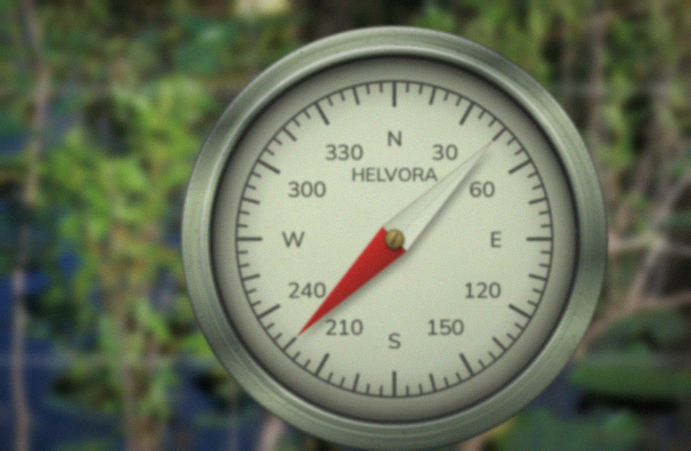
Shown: 225; °
